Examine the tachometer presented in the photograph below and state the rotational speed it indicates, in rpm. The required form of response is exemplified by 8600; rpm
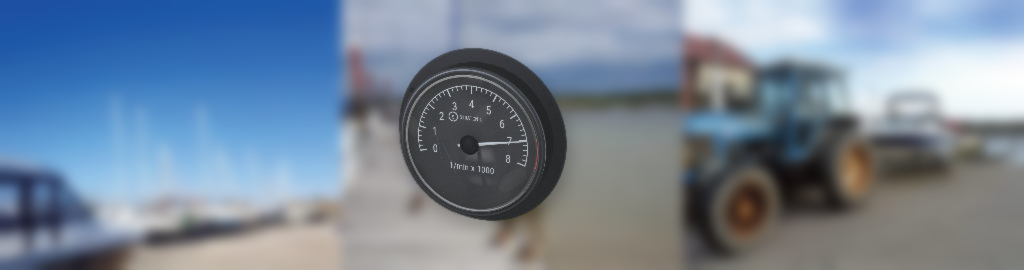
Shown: 7000; rpm
